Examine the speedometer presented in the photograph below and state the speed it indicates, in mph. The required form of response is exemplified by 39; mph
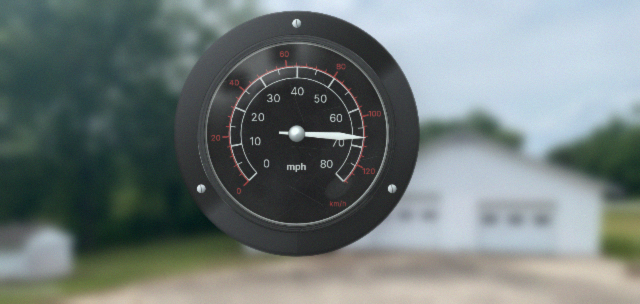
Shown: 67.5; mph
